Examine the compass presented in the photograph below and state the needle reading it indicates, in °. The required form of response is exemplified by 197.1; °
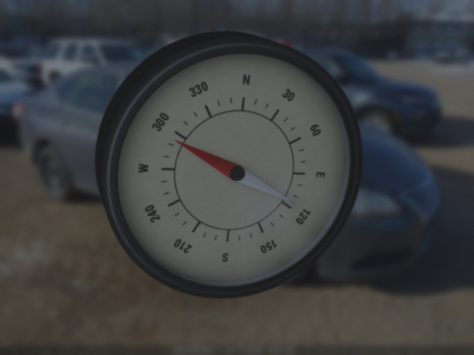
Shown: 295; °
